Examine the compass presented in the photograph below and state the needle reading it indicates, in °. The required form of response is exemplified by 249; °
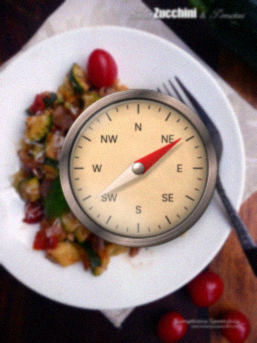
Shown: 55; °
